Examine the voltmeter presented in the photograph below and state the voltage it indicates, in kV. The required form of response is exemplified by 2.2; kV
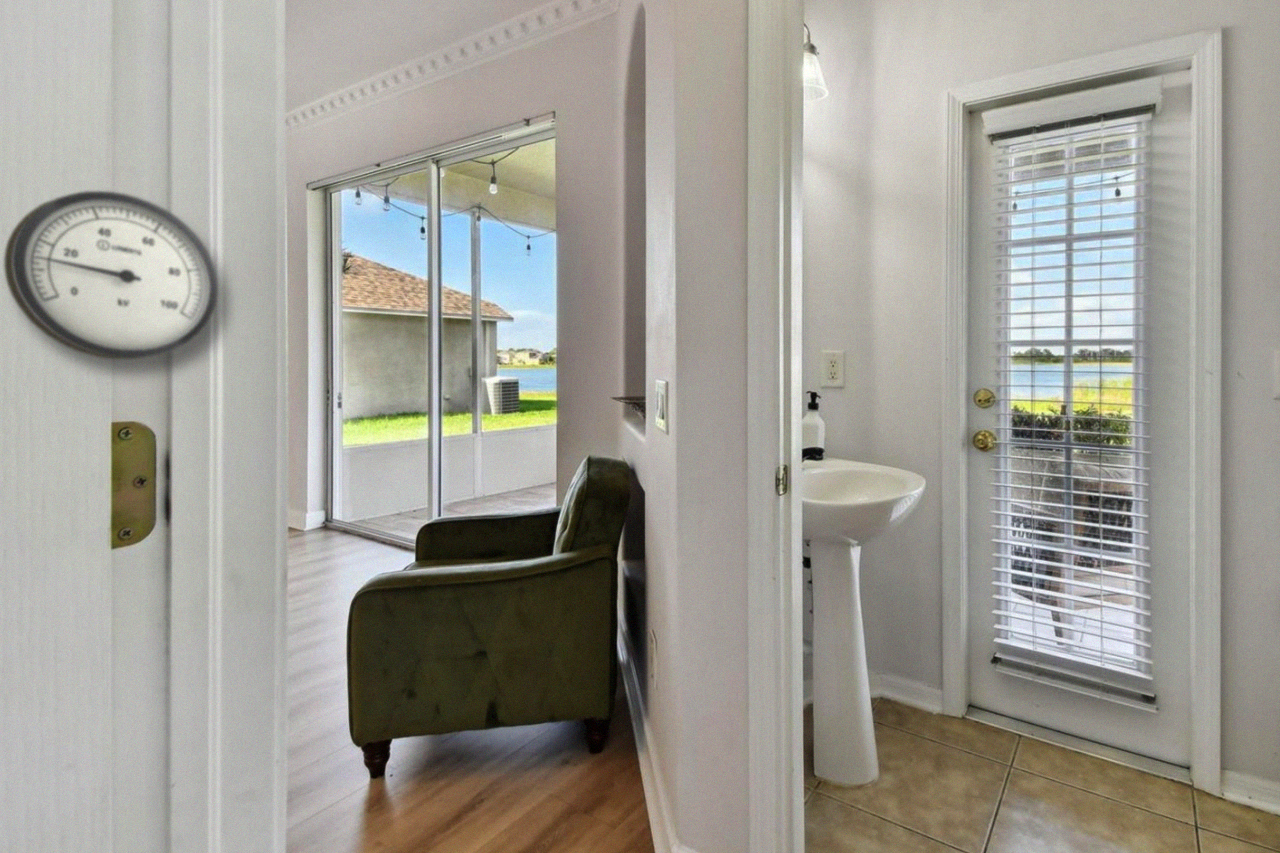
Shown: 14; kV
